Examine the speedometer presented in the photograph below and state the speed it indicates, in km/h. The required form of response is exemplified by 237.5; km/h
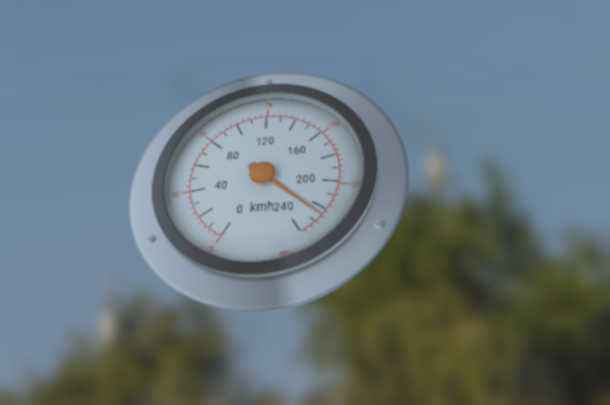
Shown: 225; km/h
